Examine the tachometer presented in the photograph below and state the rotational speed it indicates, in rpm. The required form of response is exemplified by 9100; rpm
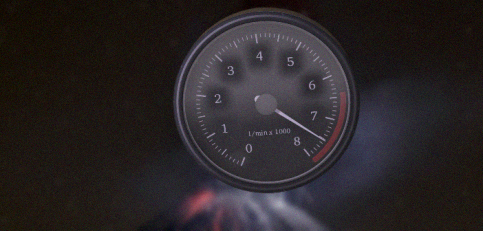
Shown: 7500; rpm
